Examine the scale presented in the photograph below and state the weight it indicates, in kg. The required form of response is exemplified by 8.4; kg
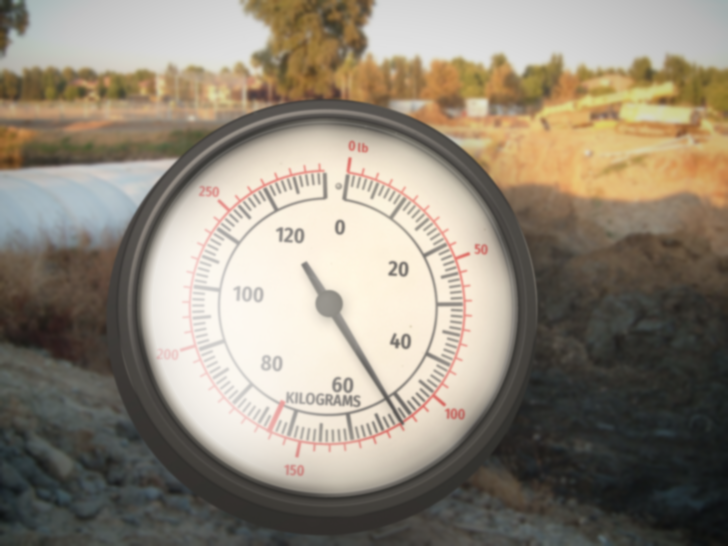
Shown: 52; kg
